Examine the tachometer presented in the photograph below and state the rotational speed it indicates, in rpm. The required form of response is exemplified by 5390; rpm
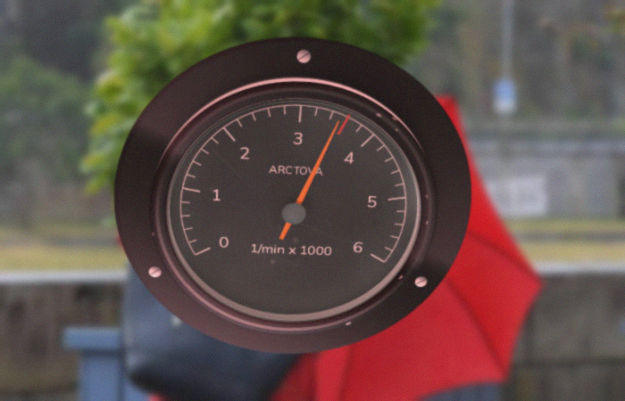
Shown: 3500; rpm
